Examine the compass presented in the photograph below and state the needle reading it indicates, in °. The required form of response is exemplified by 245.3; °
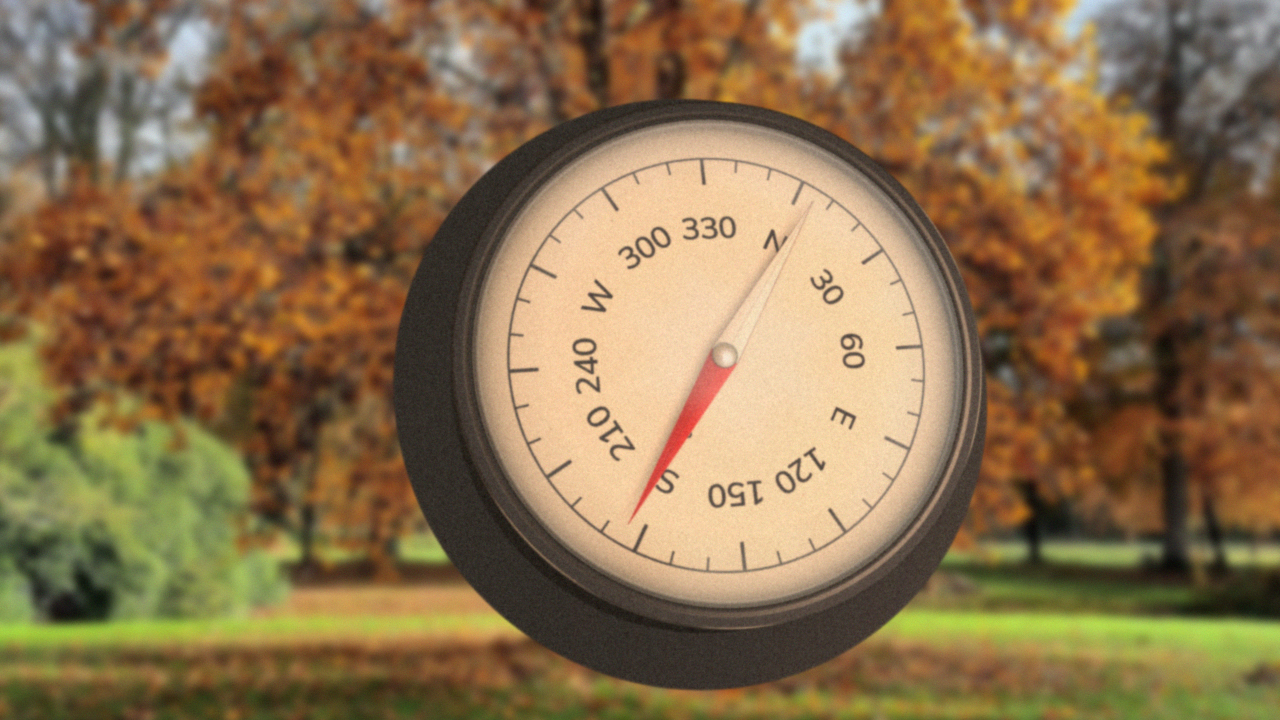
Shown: 185; °
